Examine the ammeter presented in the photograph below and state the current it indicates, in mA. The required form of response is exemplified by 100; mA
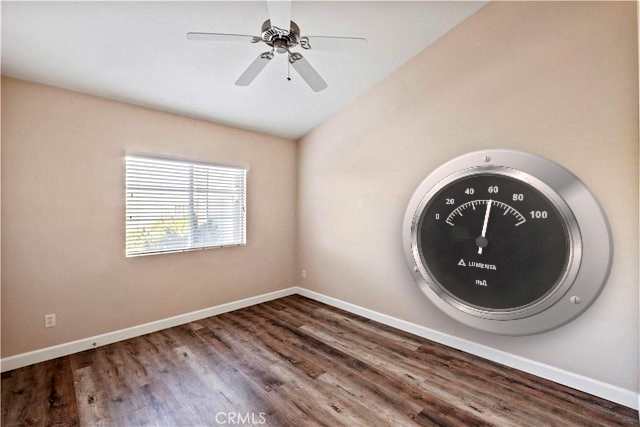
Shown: 60; mA
